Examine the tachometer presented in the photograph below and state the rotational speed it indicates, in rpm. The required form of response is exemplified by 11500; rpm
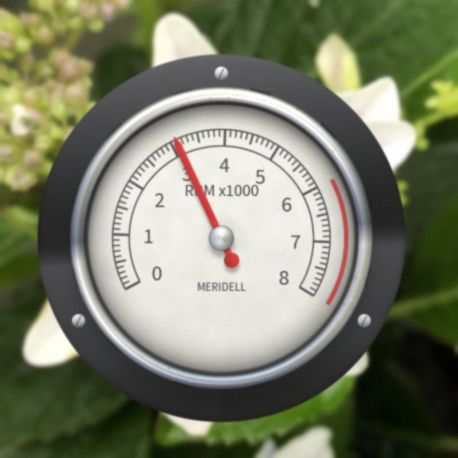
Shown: 3100; rpm
